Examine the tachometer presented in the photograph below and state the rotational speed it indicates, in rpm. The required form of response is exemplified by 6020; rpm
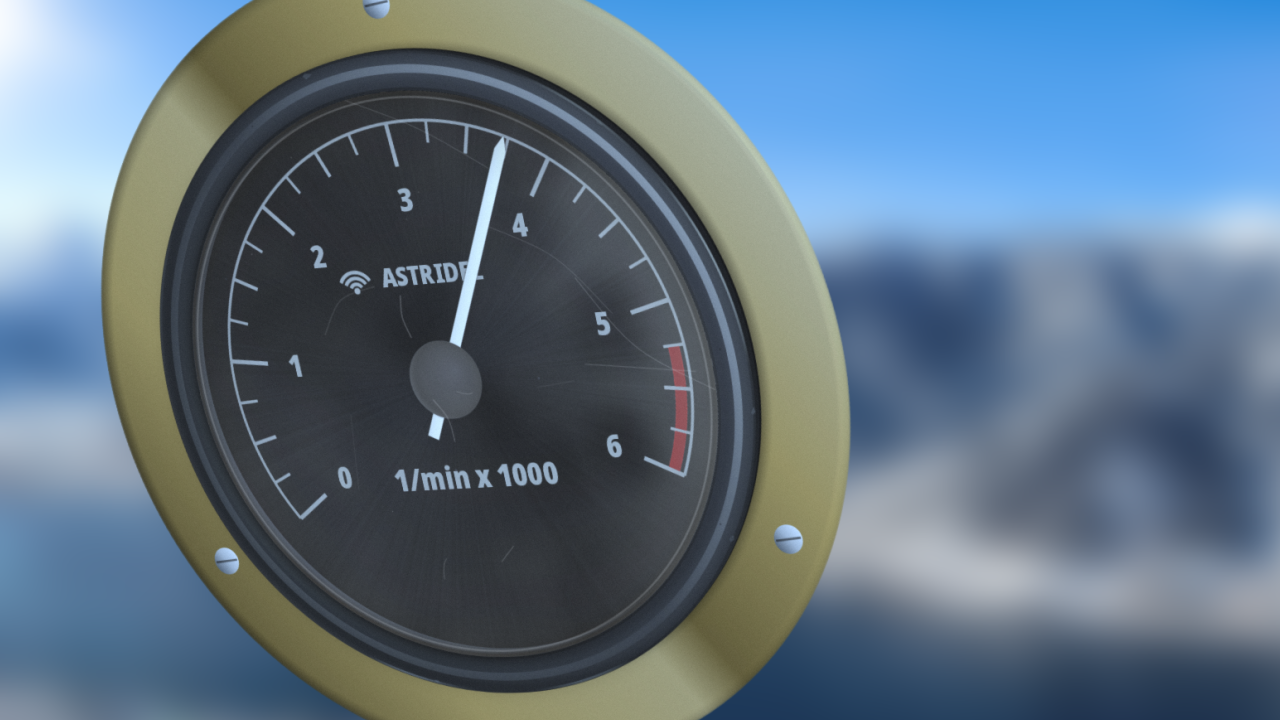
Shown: 3750; rpm
